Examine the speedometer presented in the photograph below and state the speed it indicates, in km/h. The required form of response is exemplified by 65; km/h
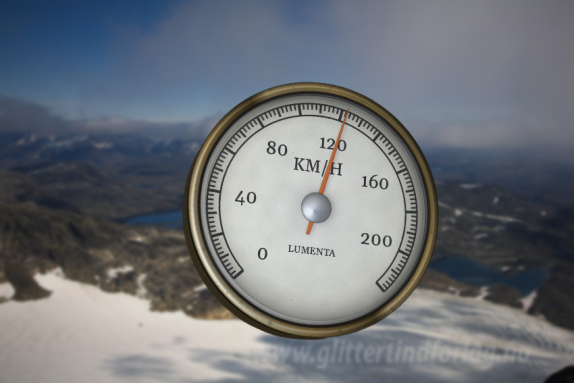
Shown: 122; km/h
